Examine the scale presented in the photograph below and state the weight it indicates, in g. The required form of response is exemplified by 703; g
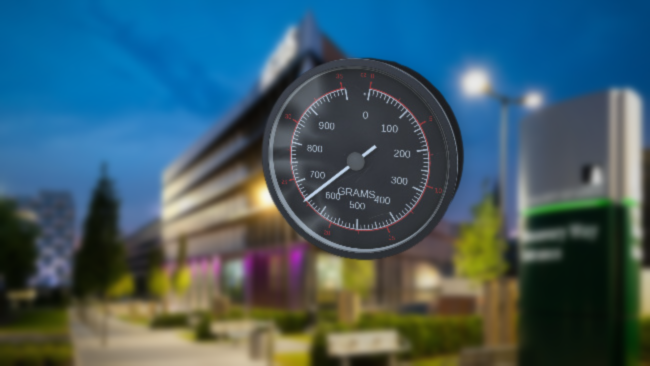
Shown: 650; g
